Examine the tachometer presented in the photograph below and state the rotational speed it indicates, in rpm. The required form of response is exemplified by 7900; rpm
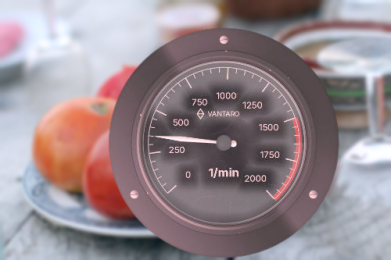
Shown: 350; rpm
